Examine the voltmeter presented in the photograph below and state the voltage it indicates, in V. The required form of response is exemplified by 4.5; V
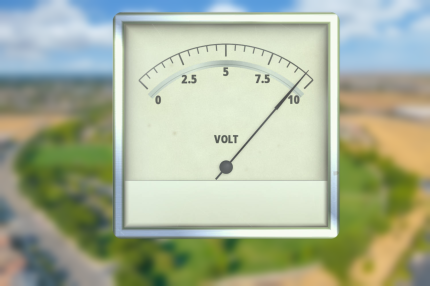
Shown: 9.5; V
